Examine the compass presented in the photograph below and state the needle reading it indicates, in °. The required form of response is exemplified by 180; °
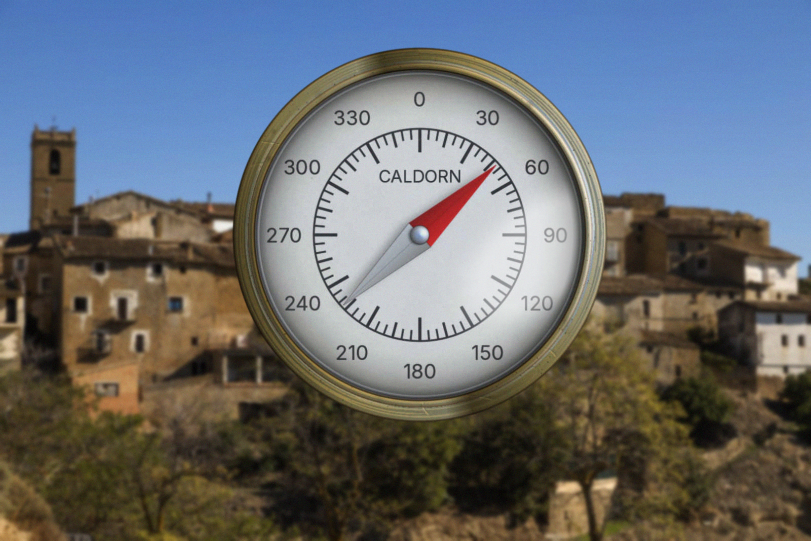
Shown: 47.5; °
